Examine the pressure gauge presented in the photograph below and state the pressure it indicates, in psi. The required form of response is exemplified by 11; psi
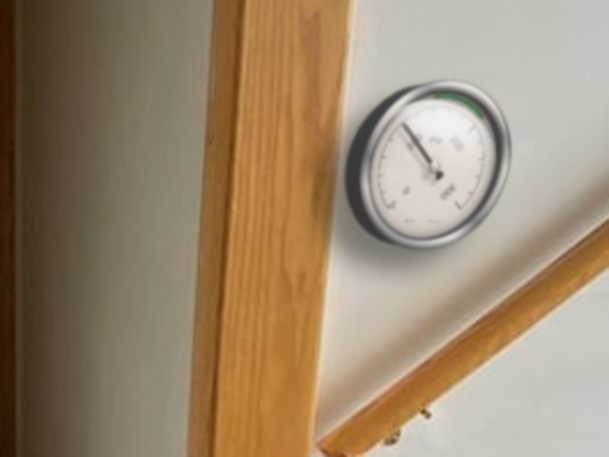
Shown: 100; psi
